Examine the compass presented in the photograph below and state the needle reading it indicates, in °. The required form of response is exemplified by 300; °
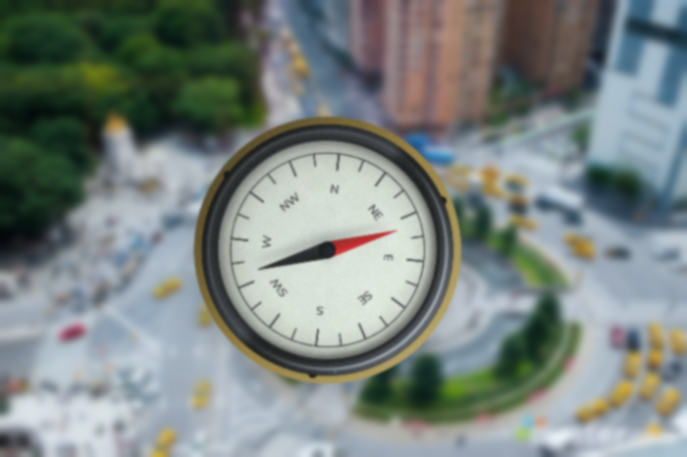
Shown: 67.5; °
